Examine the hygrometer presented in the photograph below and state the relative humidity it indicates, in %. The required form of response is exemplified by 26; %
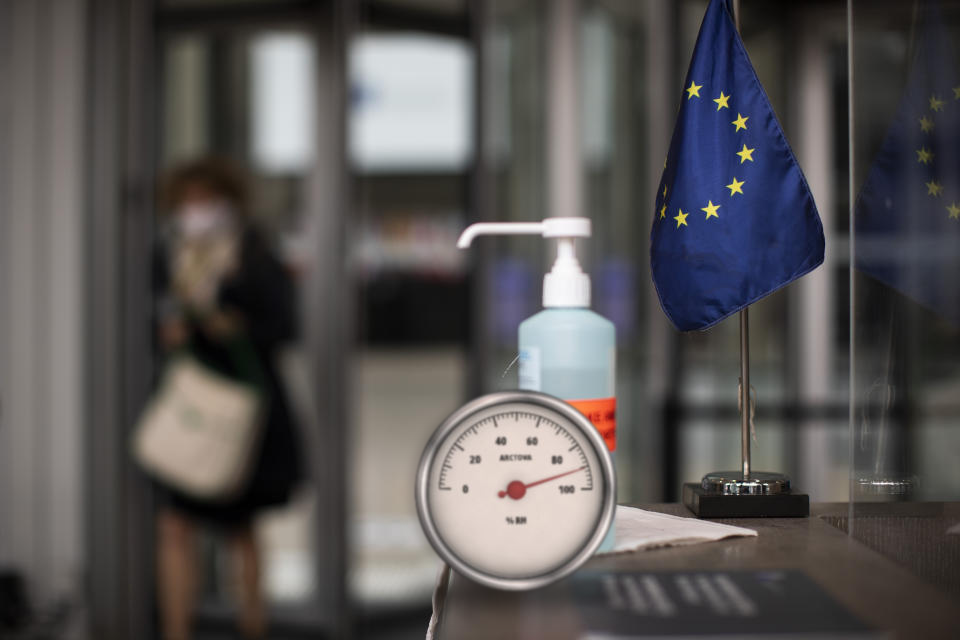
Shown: 90; %
